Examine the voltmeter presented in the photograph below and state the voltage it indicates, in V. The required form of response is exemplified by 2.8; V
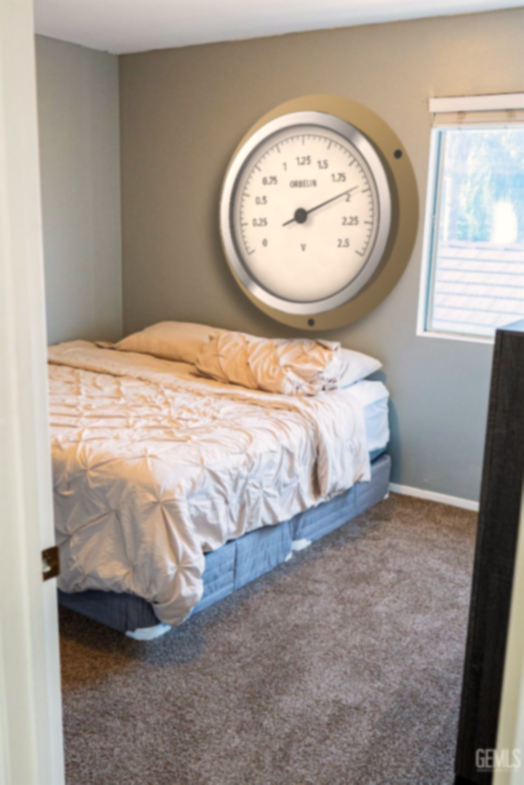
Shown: 1.95; V
